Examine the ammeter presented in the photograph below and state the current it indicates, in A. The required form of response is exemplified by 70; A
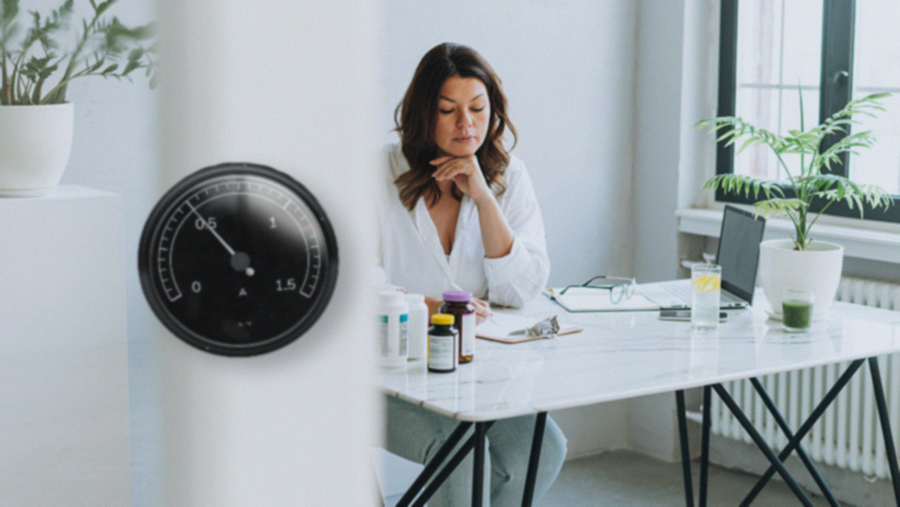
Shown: 0.5; A
